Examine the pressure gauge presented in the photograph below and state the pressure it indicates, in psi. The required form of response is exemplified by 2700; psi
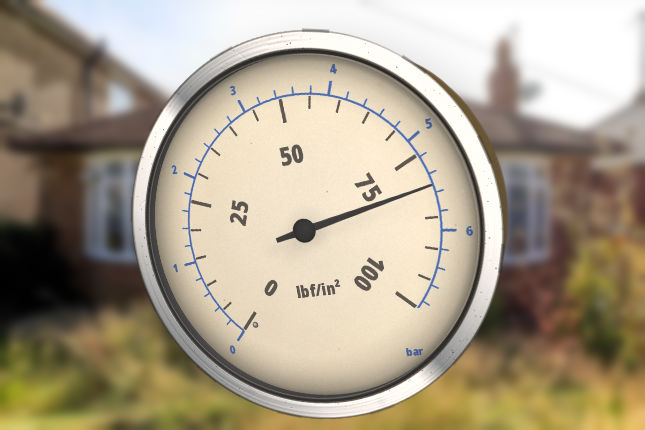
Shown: 80; psi
